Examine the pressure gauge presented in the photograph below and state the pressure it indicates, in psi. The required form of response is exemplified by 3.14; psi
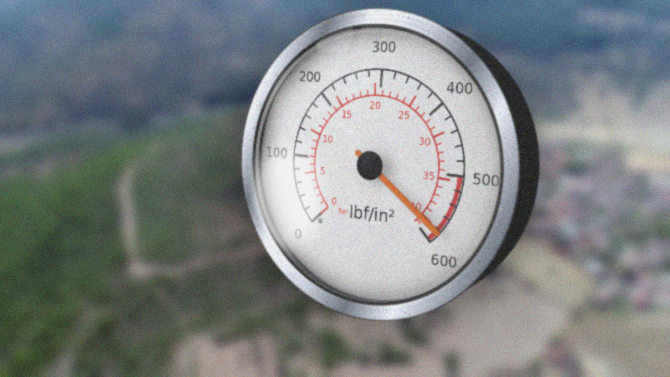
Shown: 580; psi
